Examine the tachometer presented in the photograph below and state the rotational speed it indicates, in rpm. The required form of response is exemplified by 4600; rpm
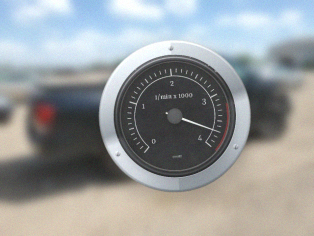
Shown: 3700; rpm
